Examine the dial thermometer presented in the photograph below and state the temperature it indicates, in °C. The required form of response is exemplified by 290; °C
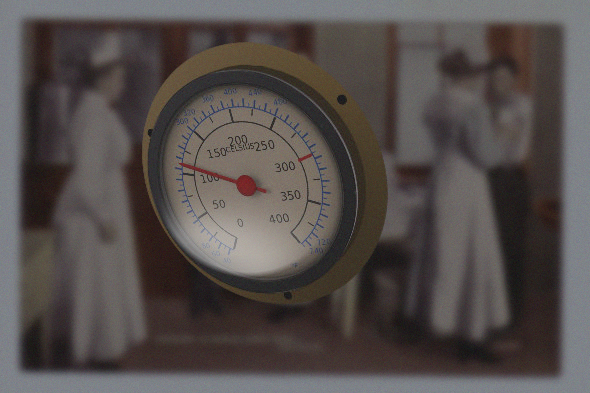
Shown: 112.5; °C
